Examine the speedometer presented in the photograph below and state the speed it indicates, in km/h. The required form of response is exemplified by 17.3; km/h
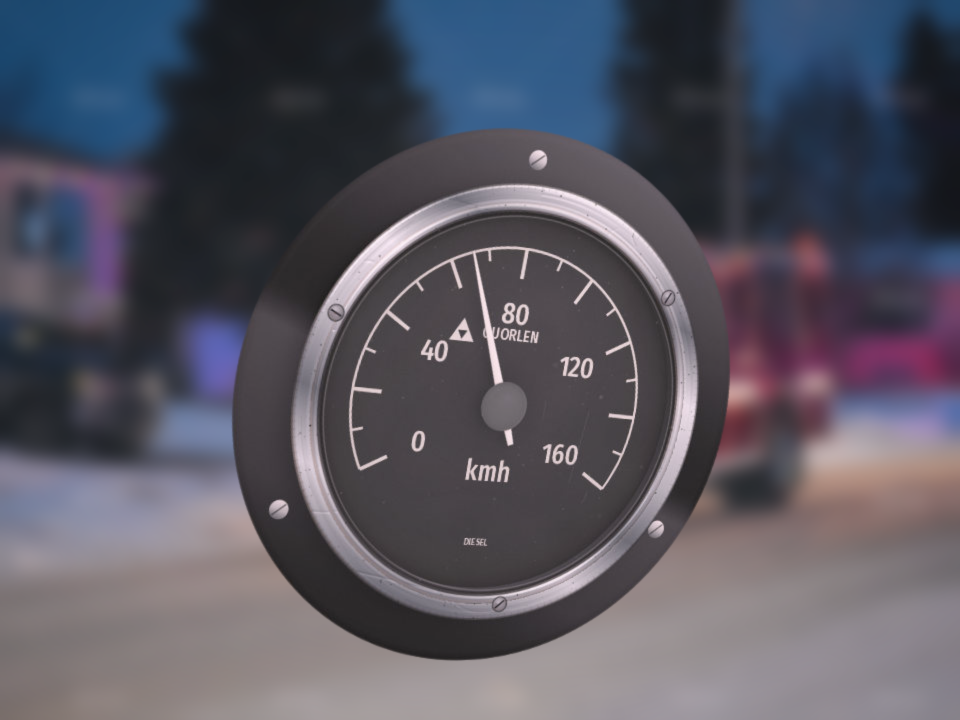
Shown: 65; km/h
